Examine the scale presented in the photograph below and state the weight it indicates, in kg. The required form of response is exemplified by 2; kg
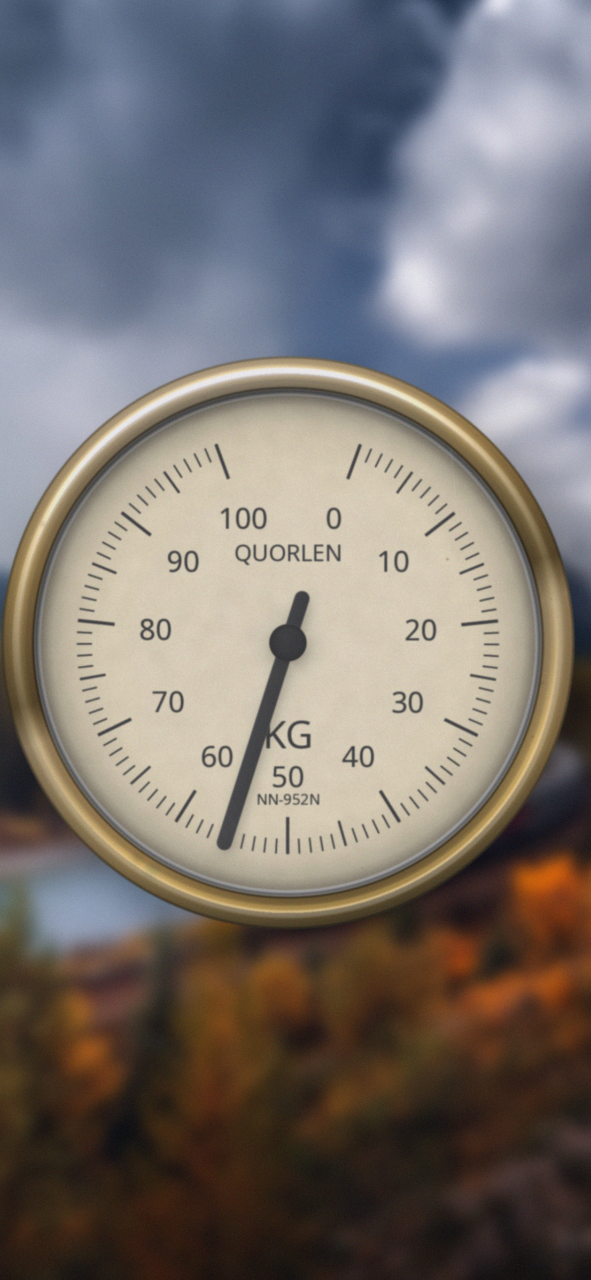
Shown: 55.5; kg
